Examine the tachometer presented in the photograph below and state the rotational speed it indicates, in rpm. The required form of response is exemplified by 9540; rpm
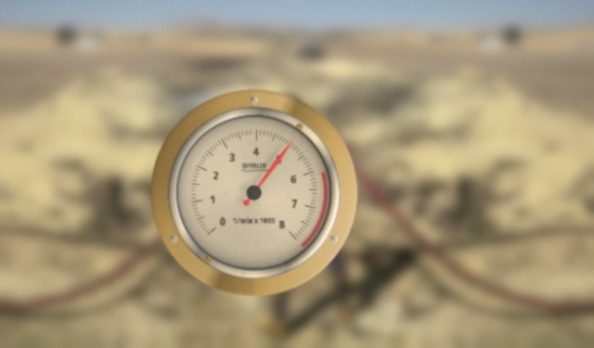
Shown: 5000; rpm
